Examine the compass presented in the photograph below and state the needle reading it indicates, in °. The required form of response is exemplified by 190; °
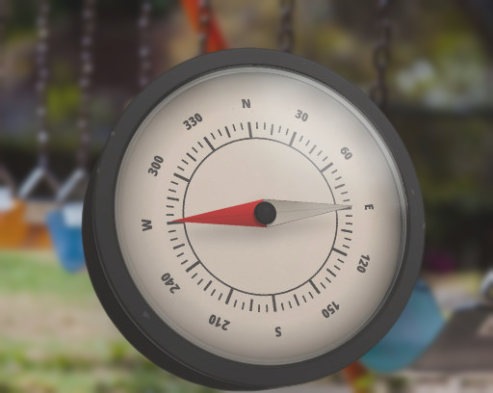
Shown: 270; °
